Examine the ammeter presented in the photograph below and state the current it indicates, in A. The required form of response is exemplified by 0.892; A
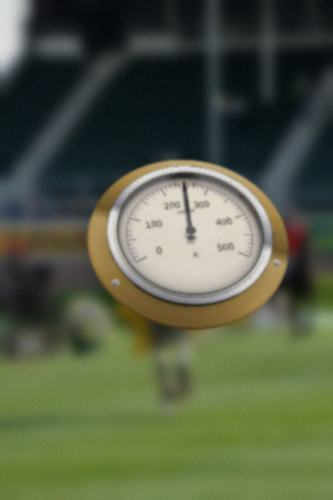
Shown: 250; A
